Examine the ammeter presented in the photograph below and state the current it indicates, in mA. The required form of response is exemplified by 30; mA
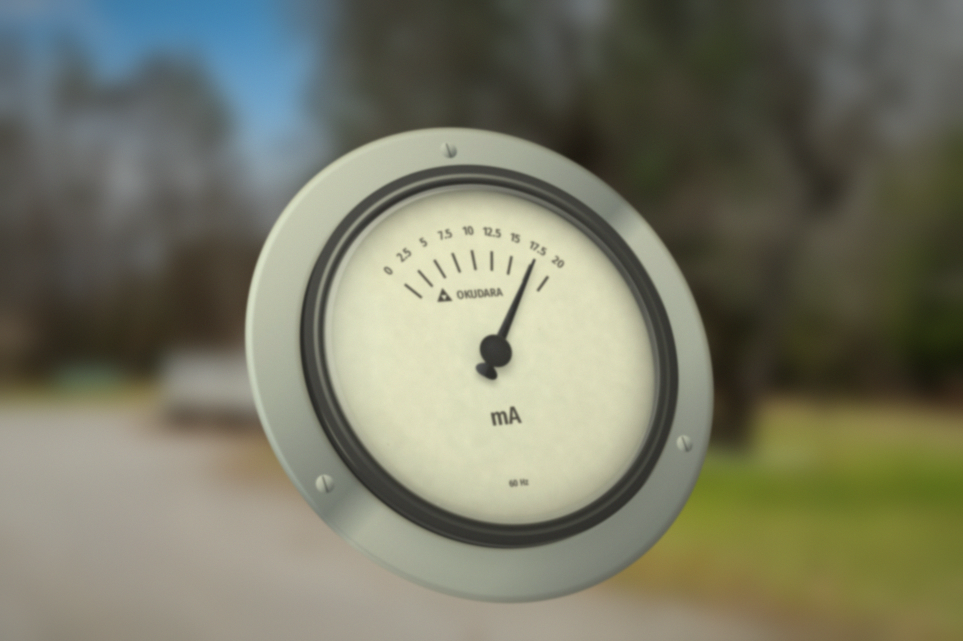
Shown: 17.5; mA
